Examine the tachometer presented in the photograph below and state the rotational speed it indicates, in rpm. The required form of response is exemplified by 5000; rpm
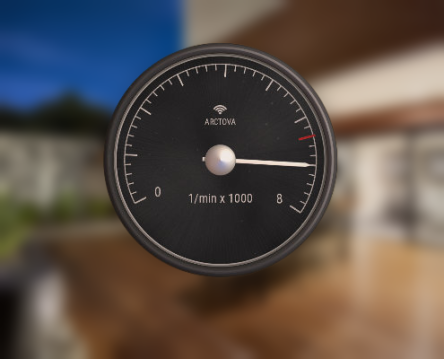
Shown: 7000; rpm
